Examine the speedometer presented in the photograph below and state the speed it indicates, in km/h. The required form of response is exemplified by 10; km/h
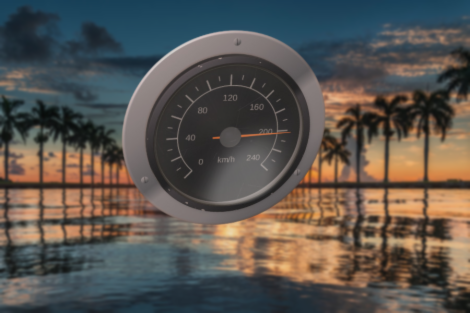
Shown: 200; km/h
